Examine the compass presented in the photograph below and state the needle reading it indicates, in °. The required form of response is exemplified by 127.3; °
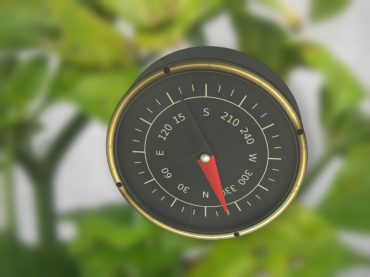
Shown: 340; °
